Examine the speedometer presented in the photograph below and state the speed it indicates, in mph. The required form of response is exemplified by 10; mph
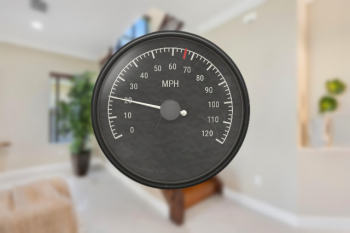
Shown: 20; mph
